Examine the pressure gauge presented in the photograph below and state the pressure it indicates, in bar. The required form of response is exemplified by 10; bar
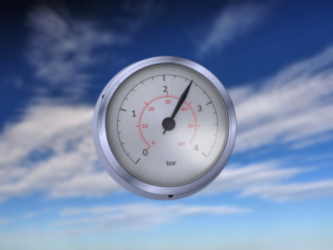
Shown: 2.5; bar
